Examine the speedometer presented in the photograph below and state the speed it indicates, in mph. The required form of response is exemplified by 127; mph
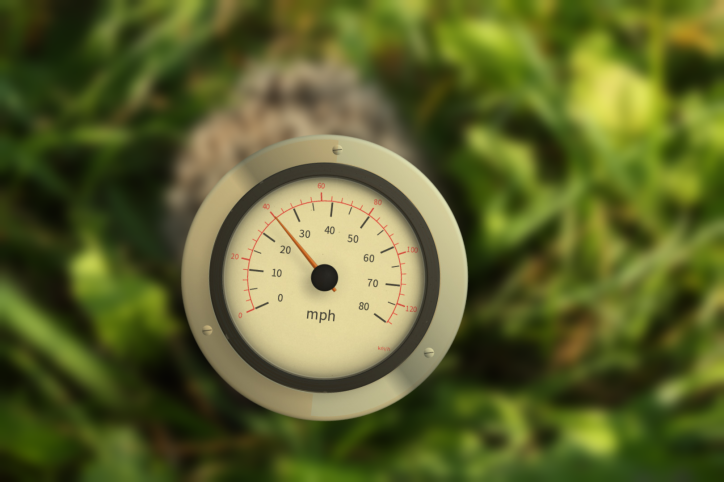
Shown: 25; mph
